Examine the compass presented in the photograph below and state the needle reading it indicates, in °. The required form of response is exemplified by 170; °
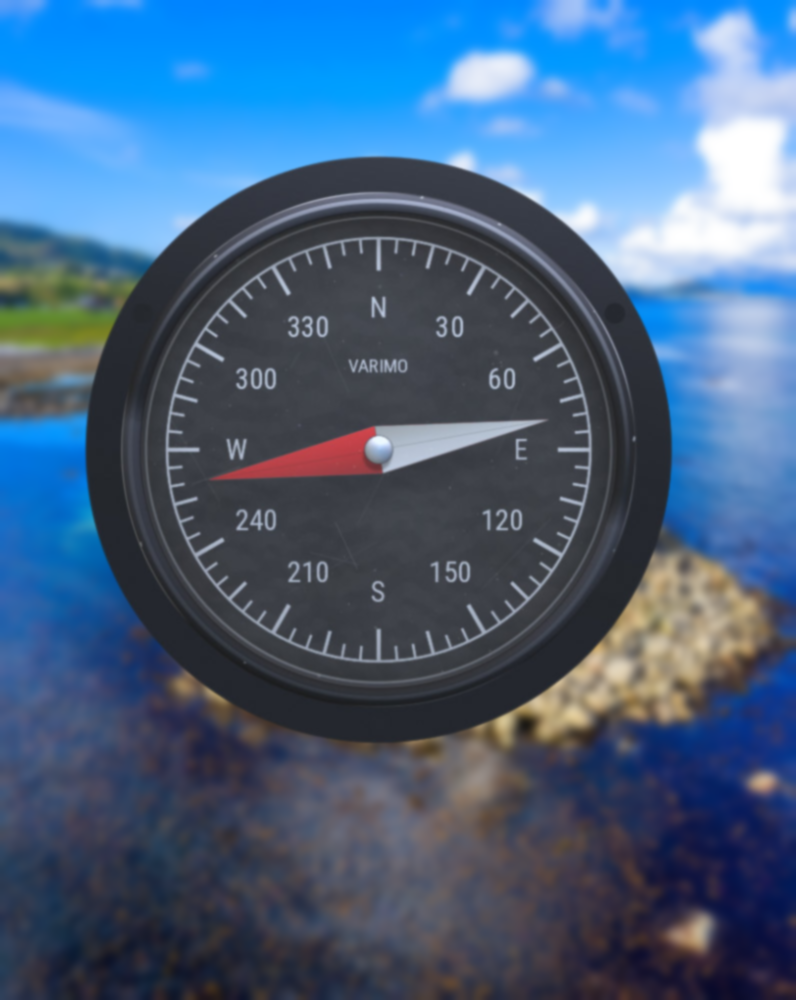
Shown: 260; °
